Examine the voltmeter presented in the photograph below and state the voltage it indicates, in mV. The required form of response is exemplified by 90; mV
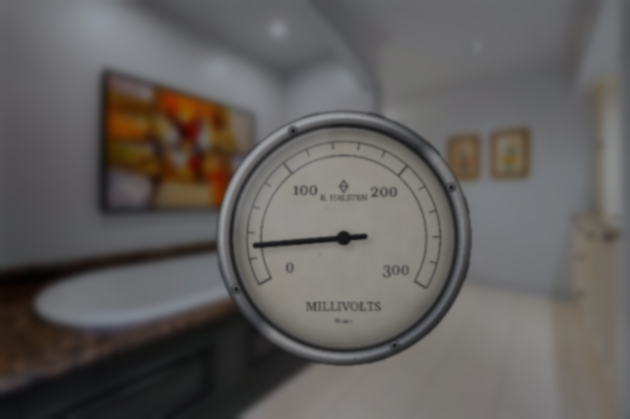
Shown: 30; mV
